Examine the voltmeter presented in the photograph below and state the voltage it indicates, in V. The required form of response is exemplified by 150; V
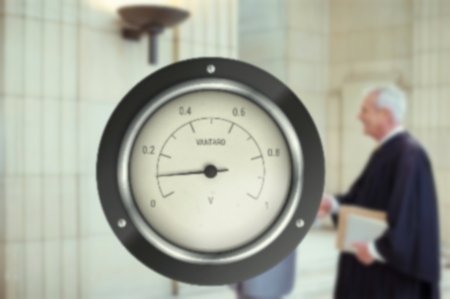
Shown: 0.1; V
